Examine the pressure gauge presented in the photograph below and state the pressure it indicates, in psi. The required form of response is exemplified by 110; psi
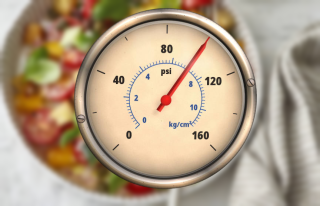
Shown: 100; psi
